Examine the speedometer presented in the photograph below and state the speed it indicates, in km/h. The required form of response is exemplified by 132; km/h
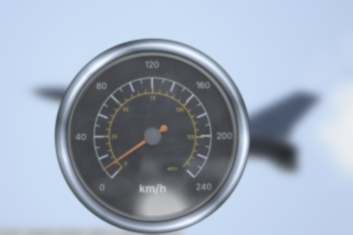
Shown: 10; km/h
